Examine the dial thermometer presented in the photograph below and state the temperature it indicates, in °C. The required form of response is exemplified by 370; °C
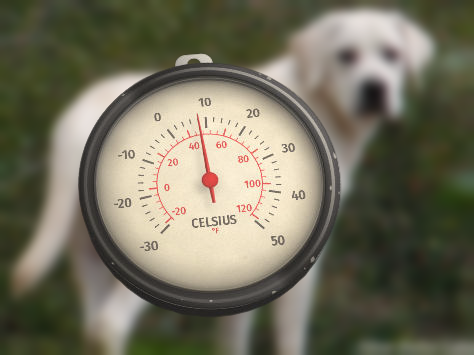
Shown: 8; °C
